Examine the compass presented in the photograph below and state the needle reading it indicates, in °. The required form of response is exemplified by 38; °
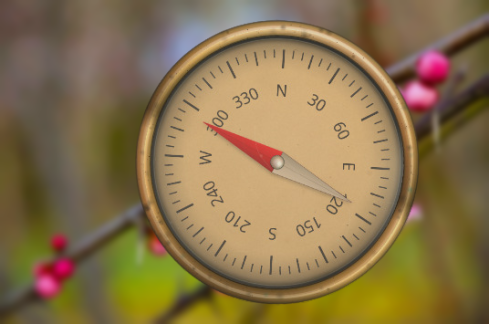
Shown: 295; °
